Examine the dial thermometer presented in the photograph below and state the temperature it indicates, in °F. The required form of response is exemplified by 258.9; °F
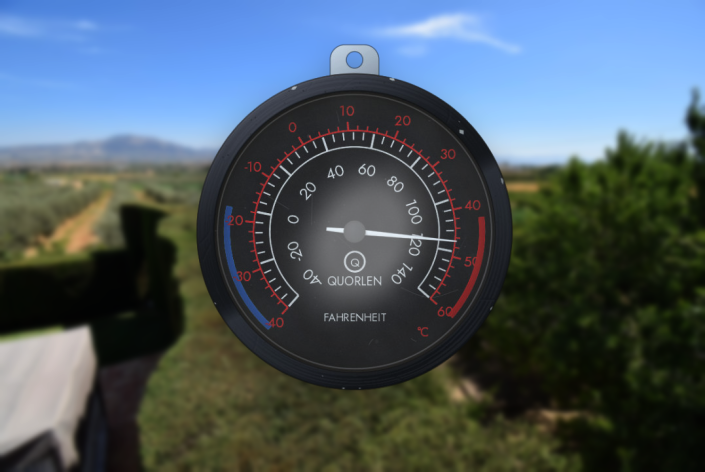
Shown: 116; °F
